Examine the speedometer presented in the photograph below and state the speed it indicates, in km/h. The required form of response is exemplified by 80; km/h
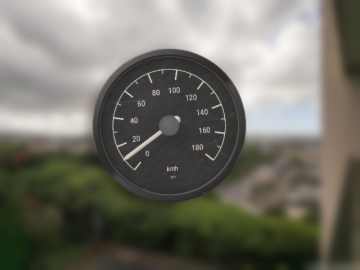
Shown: 10; km/h
